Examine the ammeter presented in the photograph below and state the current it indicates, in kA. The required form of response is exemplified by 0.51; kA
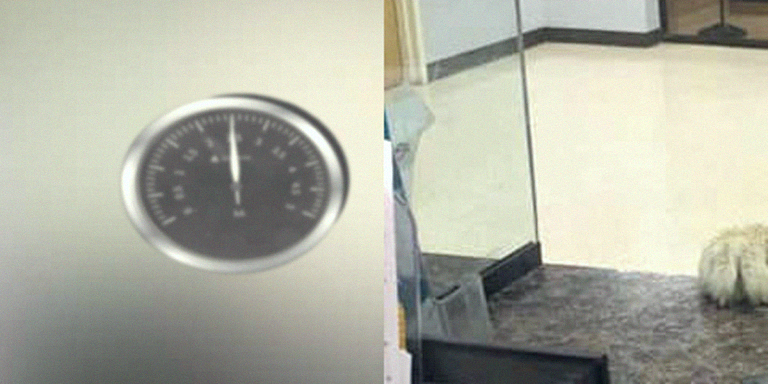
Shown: 2.5; kA
